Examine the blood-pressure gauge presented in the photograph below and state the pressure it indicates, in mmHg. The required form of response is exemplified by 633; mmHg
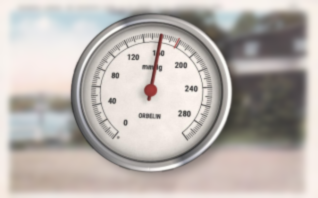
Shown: 160; mmHg
